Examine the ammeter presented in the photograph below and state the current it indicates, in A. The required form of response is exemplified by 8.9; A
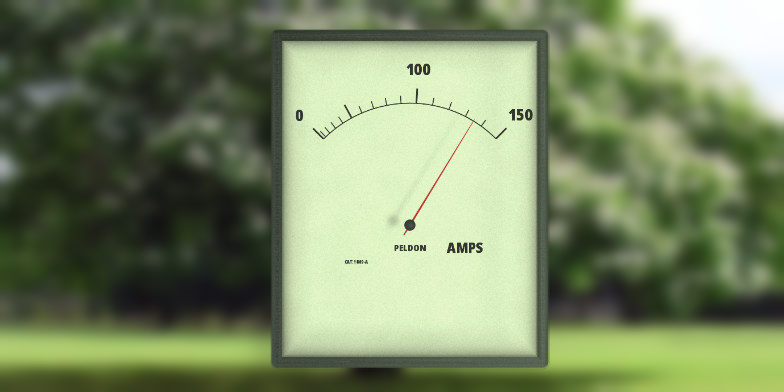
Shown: 135; A
